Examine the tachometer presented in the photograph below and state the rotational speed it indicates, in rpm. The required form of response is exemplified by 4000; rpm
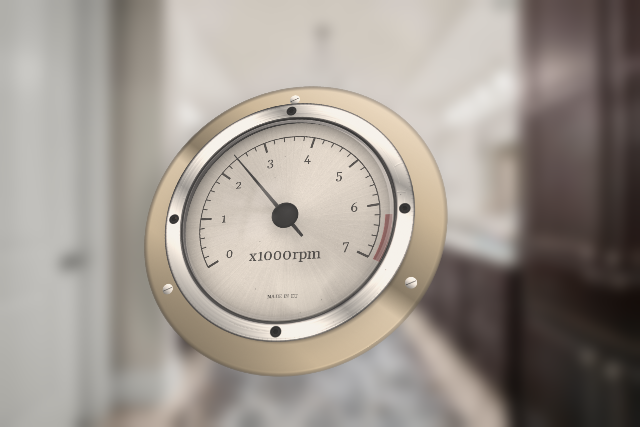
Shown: 2400; rpm
